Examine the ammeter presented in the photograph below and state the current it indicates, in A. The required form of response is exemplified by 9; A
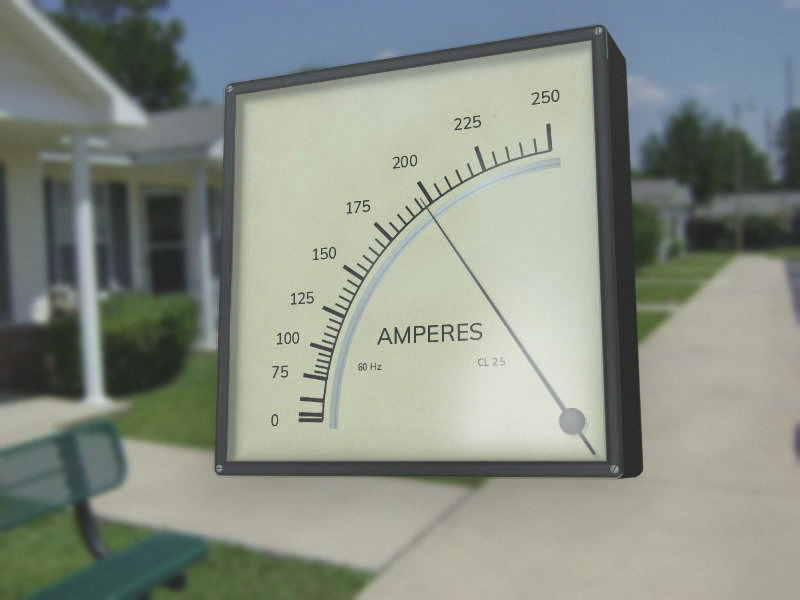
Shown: 197.5; A
